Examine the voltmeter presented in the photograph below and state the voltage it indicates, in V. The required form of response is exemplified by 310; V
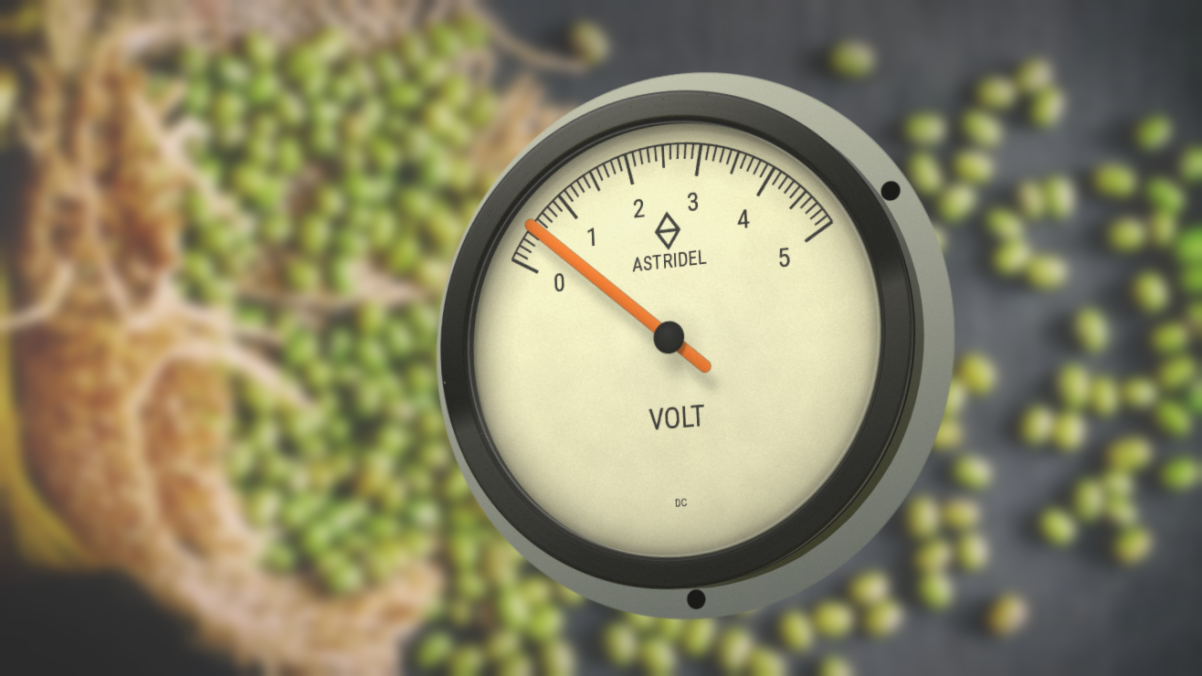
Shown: 0.5; V
